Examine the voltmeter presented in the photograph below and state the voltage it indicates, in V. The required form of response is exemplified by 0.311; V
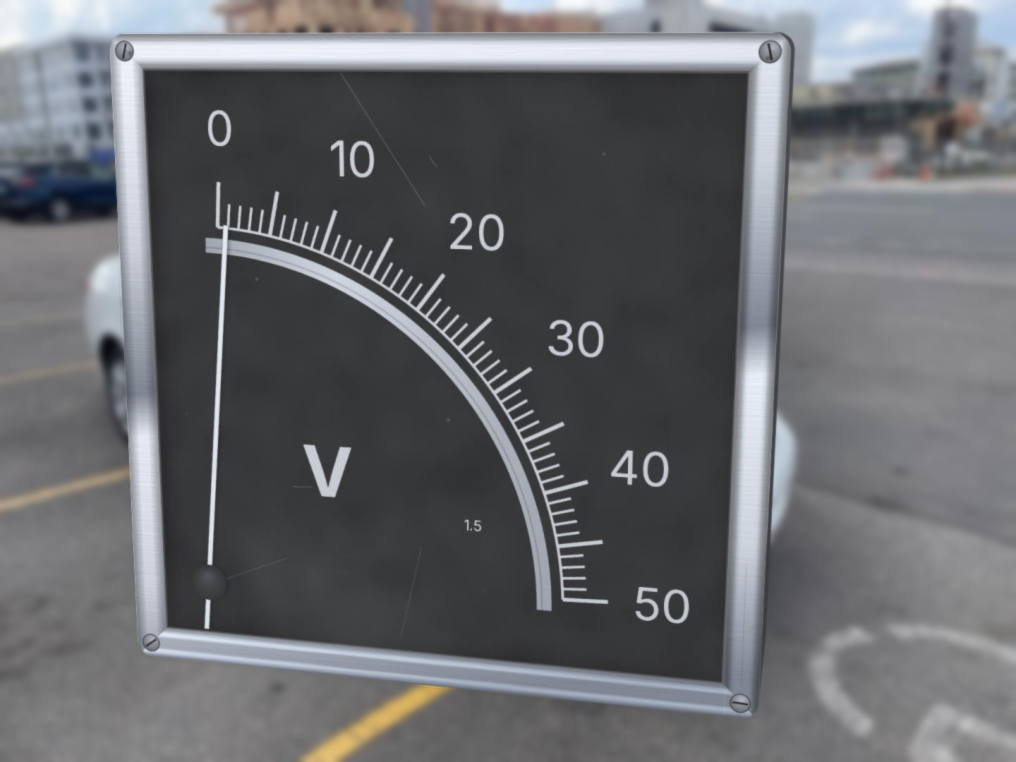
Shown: 1; V
